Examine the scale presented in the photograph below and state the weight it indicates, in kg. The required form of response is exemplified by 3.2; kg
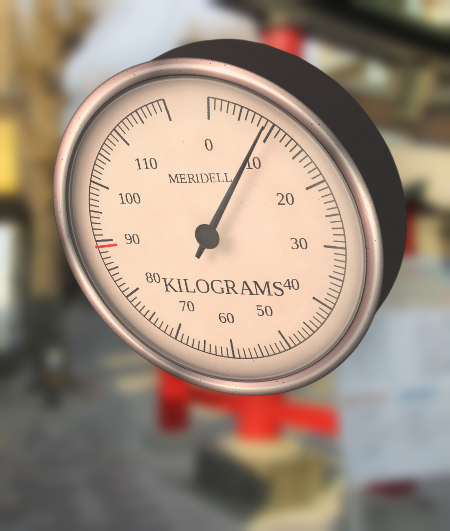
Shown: 9; kg
